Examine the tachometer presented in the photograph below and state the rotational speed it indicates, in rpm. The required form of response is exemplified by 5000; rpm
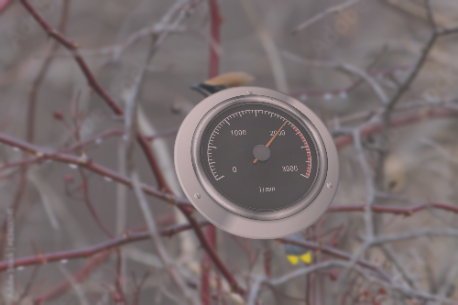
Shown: 2000; rpm
